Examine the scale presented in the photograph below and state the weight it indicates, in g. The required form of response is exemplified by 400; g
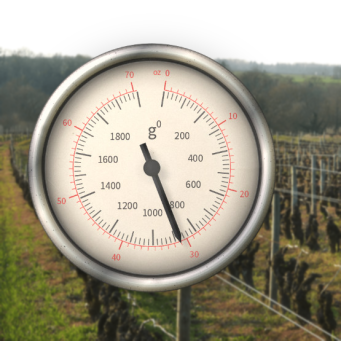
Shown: 880; g
